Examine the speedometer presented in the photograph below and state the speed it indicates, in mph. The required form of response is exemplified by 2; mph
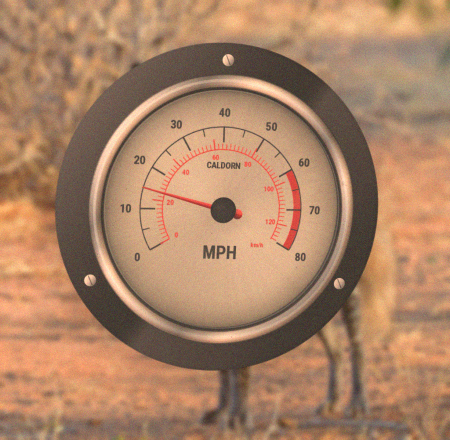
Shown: 15; mph
